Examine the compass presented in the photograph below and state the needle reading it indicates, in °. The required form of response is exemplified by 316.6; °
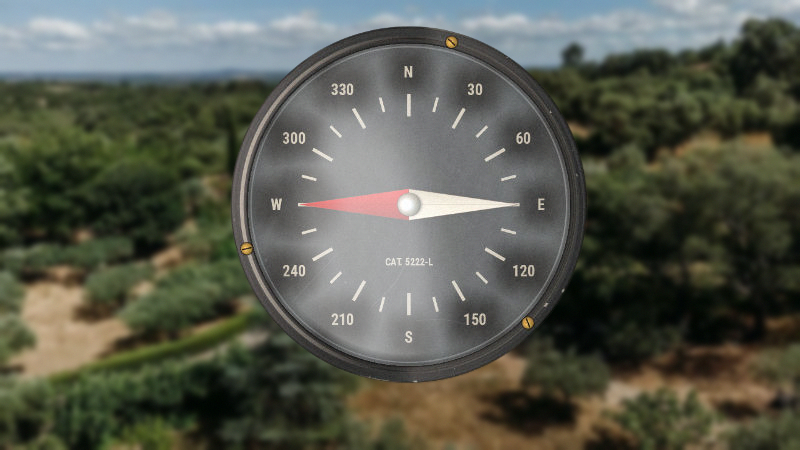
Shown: 270; °
